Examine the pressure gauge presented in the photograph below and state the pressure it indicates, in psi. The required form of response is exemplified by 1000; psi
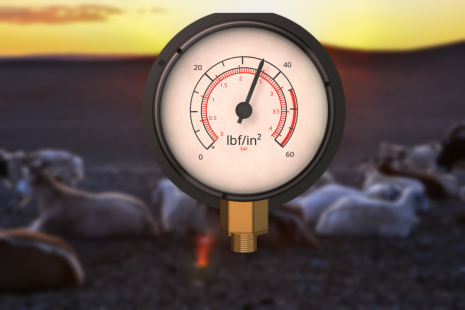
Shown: 35; psi
